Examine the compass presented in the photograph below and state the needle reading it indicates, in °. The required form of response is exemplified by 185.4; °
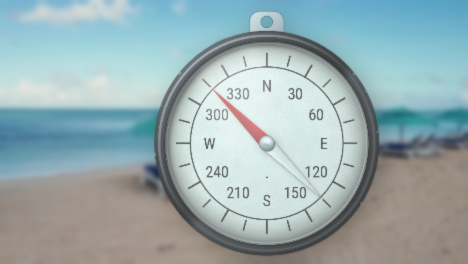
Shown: 315; °
